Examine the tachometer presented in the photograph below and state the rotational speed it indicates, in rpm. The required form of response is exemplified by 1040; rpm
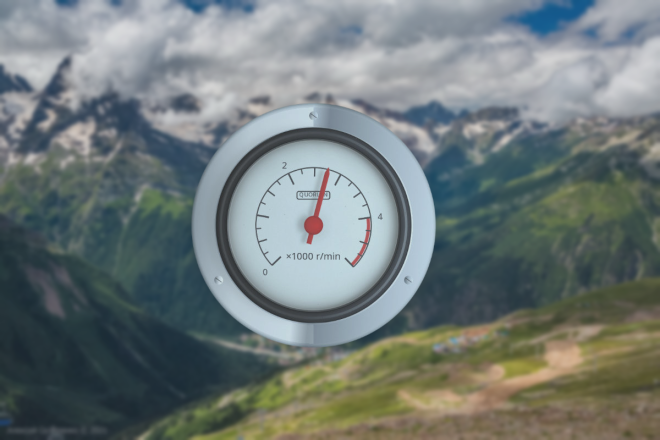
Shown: 2750; rpm
